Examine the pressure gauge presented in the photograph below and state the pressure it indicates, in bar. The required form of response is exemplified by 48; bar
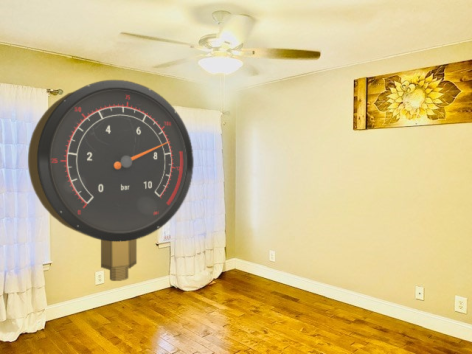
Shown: 7.5; bar
